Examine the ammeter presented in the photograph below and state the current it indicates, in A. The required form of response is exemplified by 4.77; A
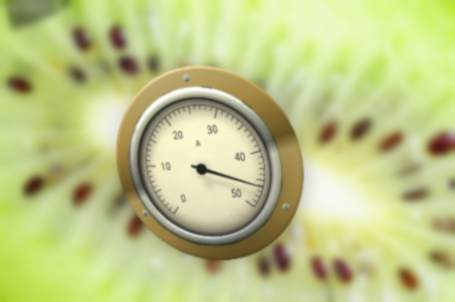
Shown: 46; A
